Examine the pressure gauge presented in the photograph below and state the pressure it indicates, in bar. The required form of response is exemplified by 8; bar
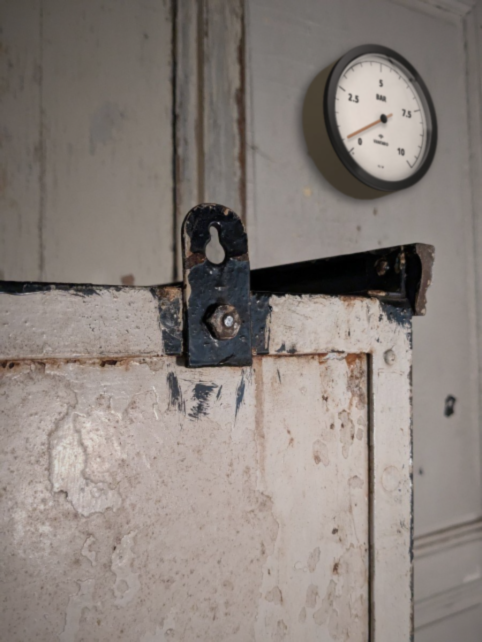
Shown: 0.5; bar
